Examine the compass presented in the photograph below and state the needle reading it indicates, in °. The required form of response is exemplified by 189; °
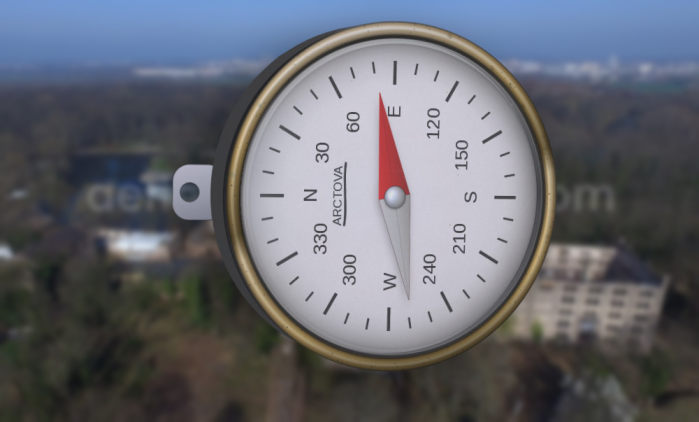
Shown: 80; °
